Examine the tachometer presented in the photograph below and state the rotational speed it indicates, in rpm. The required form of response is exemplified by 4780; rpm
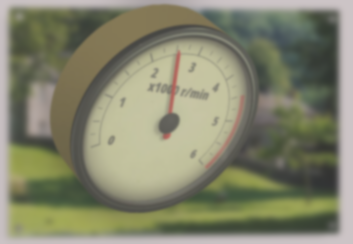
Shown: 2500; rpm
